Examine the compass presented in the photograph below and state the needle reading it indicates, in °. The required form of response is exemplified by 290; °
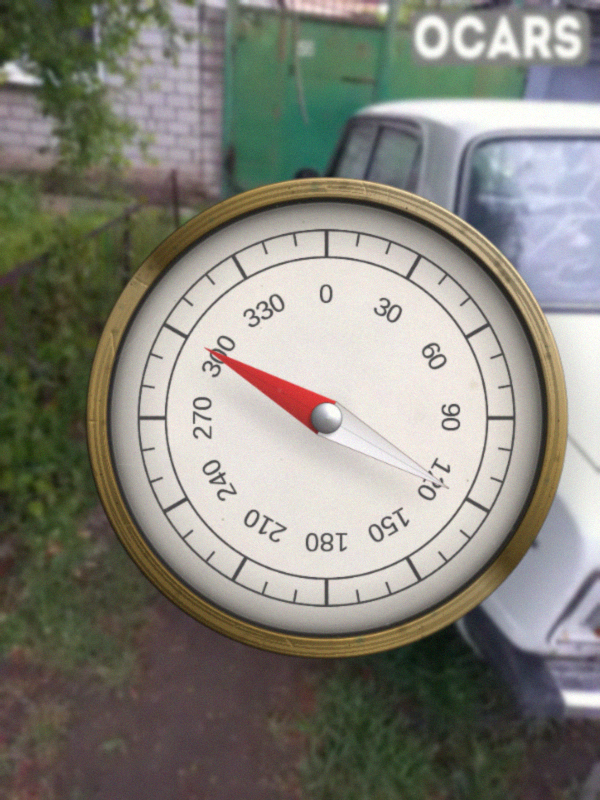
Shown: 300; °
